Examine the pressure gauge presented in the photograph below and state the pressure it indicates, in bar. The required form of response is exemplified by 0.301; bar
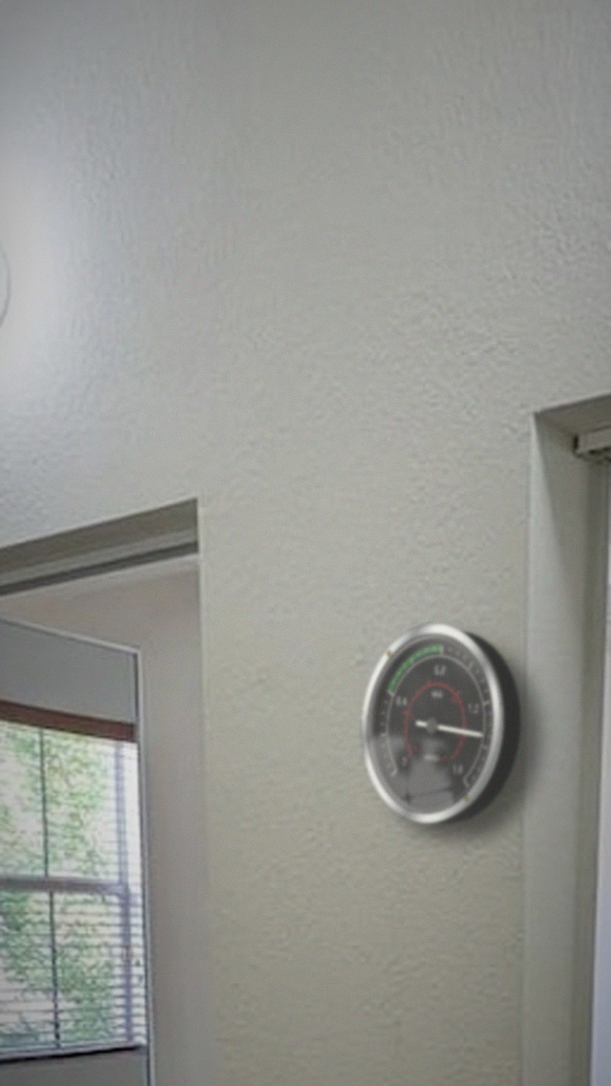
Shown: 1.35; bar
